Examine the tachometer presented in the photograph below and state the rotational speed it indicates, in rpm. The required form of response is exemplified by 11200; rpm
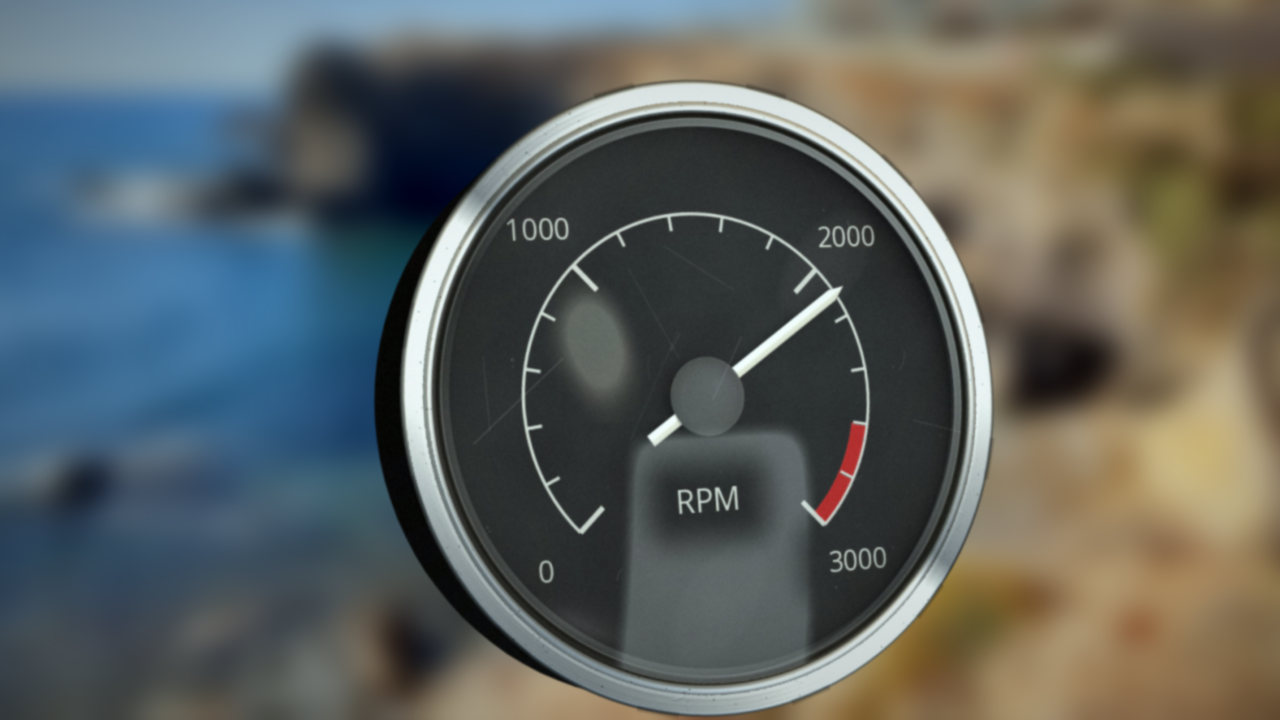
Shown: 2100; rpm
